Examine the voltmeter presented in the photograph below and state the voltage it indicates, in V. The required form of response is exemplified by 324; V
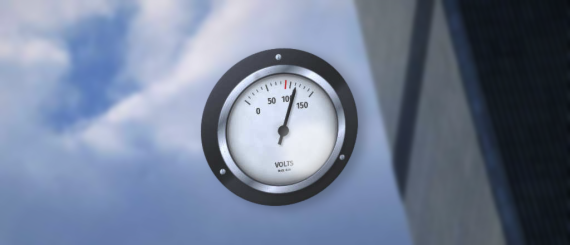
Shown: 110; V
